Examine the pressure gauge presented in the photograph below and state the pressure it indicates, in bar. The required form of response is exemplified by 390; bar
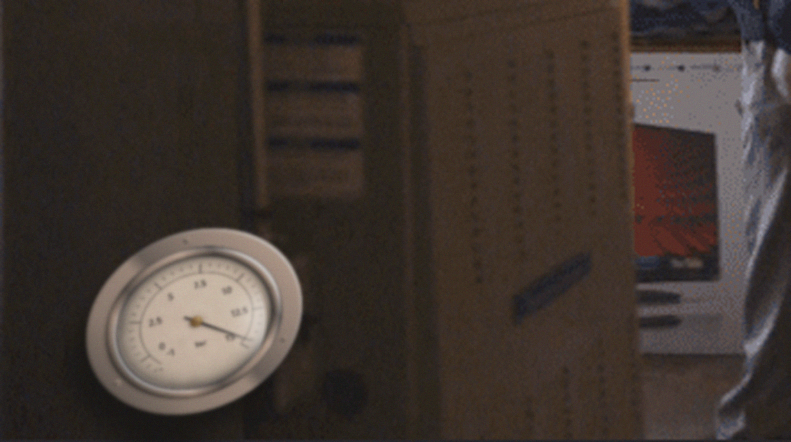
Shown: 14.5; bar
